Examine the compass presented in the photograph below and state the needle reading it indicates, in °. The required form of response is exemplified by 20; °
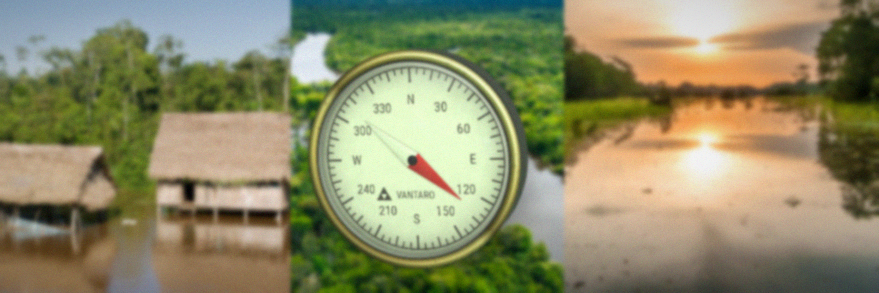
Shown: 130; °
